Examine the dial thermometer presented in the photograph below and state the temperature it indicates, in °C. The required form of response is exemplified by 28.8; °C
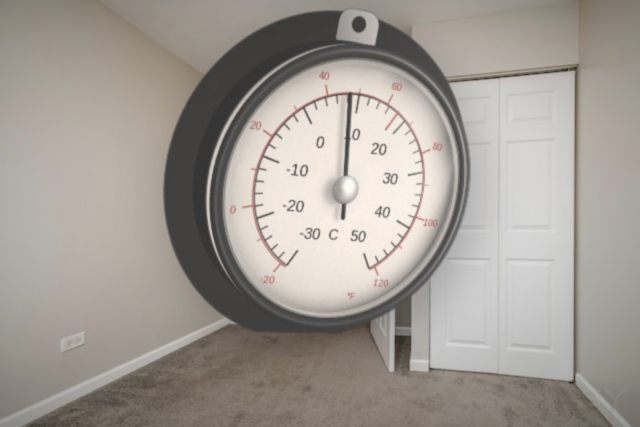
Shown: 8; °C
